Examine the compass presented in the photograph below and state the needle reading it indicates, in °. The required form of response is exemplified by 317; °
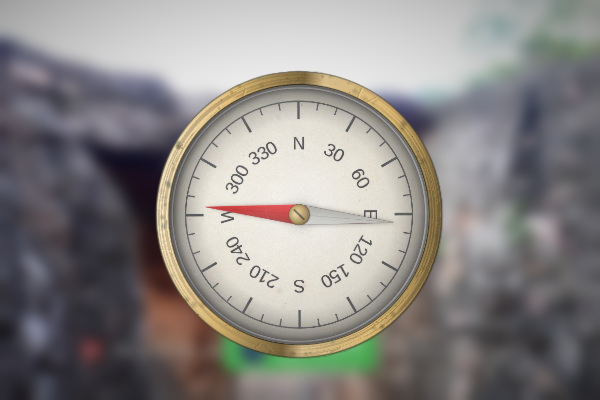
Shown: 275; °
